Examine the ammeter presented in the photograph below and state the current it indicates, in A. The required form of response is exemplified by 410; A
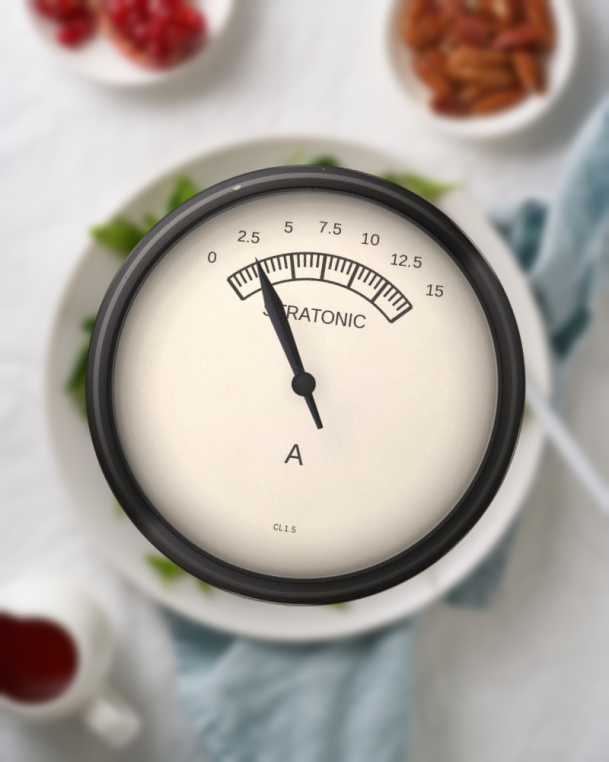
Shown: 2.5; A
